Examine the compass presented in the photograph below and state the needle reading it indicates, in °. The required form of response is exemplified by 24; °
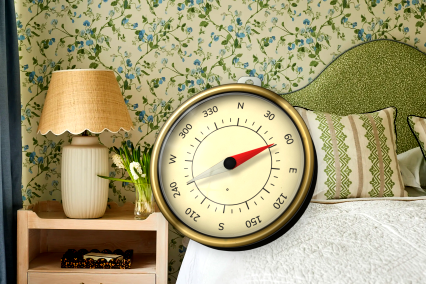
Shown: 60; °
